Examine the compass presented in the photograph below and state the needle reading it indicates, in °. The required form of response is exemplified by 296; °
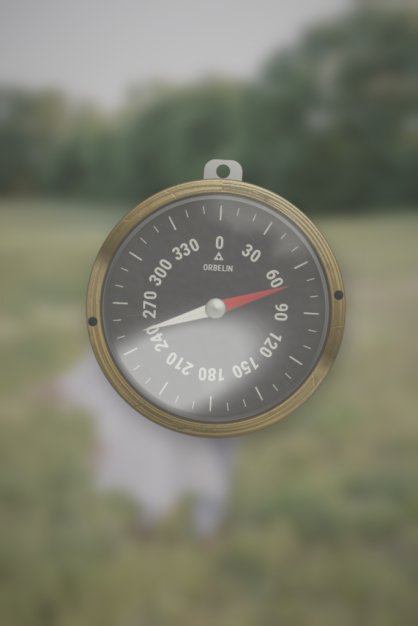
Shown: 70; °
